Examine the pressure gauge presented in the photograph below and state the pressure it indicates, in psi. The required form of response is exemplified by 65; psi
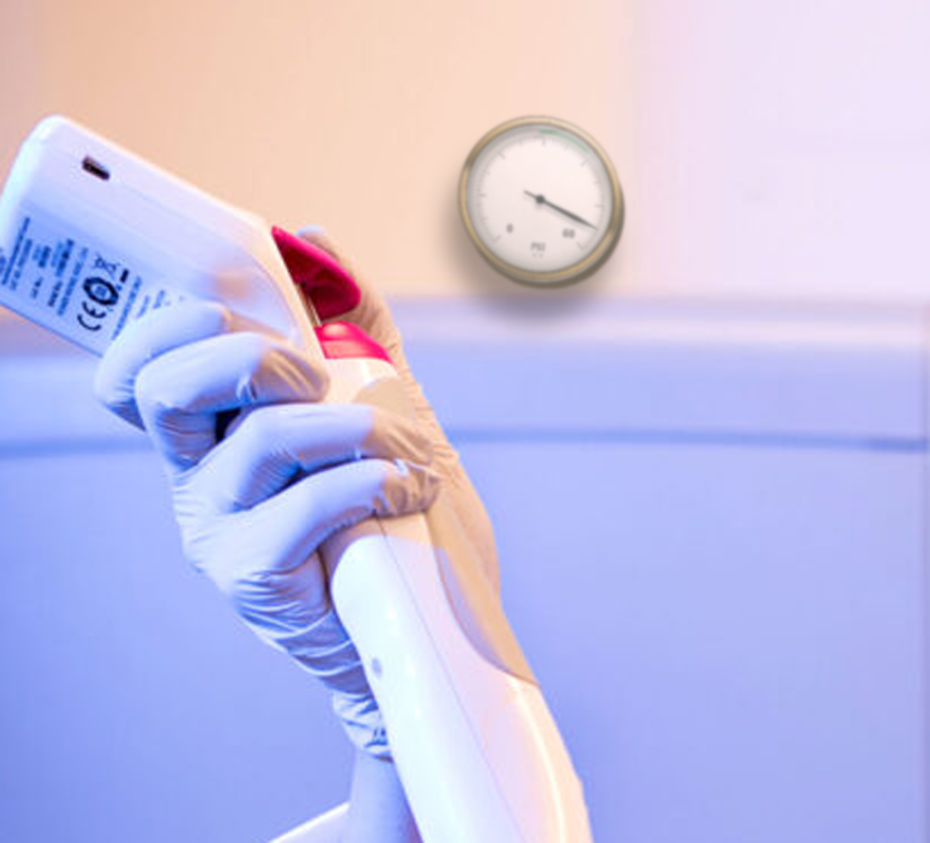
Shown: 55; psi
